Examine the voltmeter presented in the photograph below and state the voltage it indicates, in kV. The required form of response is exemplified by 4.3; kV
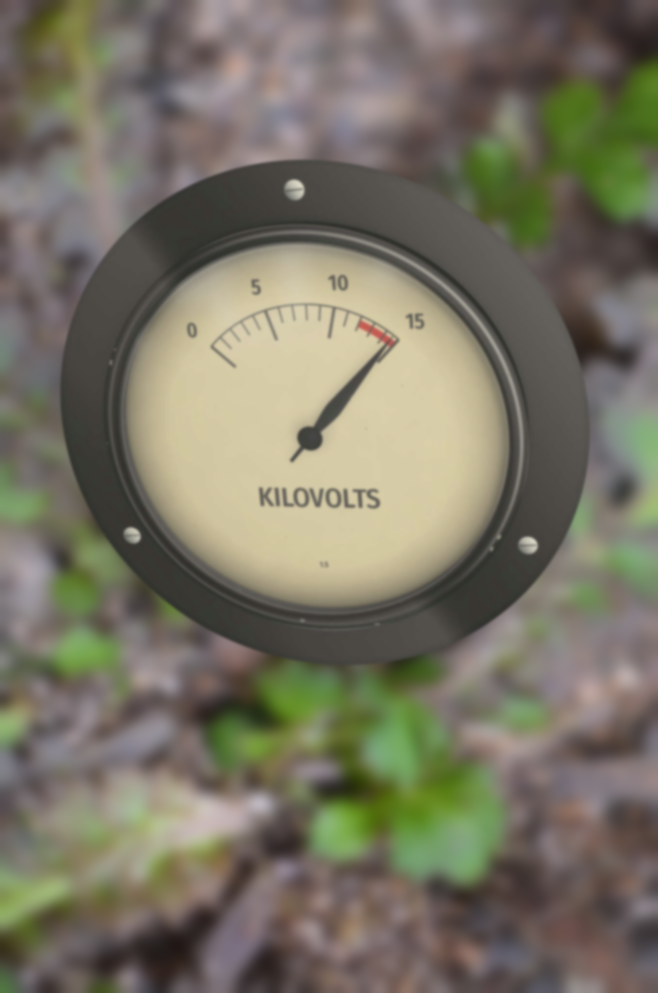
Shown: 14.5; kV
